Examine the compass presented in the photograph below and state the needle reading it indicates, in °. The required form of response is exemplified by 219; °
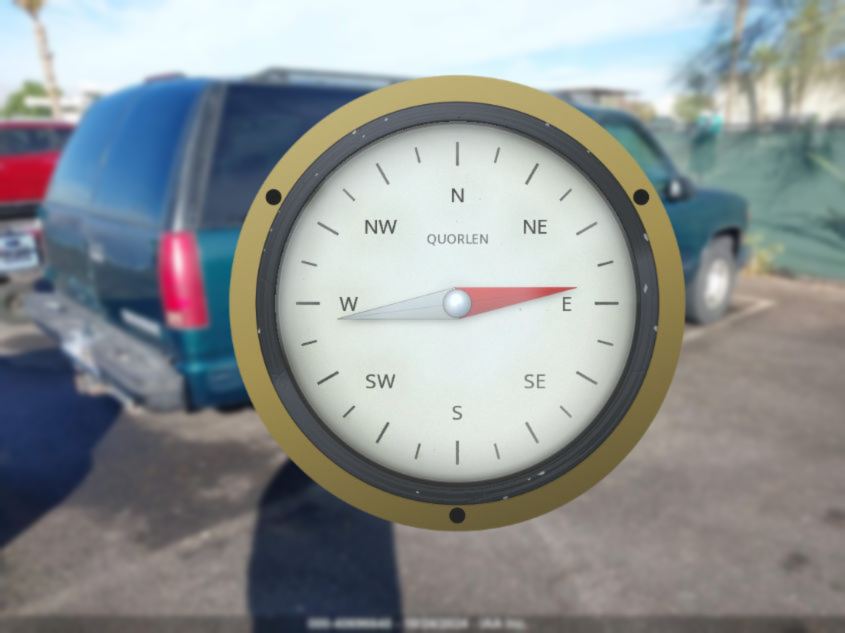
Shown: 82.5; °
